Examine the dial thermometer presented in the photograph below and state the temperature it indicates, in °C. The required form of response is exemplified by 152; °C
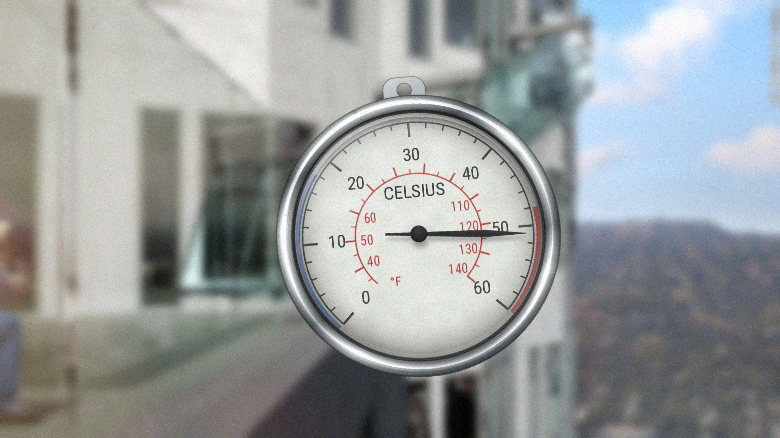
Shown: 51; °C
